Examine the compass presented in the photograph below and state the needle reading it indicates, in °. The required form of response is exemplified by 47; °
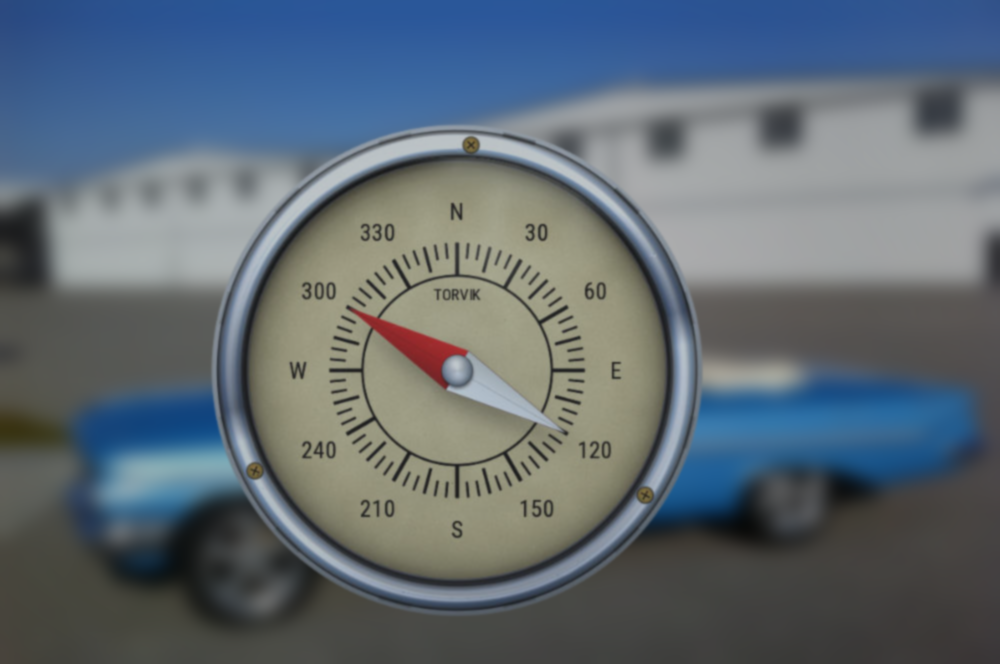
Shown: 300; °
